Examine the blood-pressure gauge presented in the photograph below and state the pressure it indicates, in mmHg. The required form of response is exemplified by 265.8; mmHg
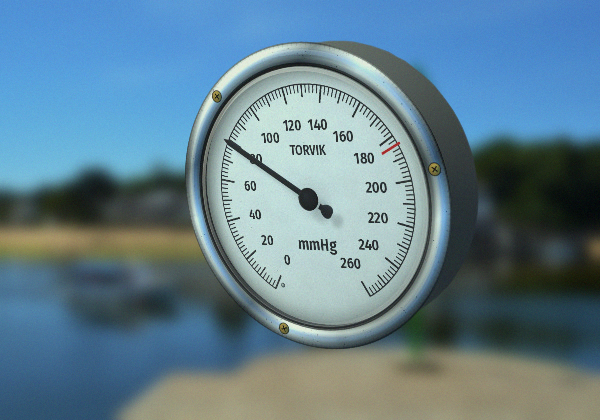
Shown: 80; mmHg
